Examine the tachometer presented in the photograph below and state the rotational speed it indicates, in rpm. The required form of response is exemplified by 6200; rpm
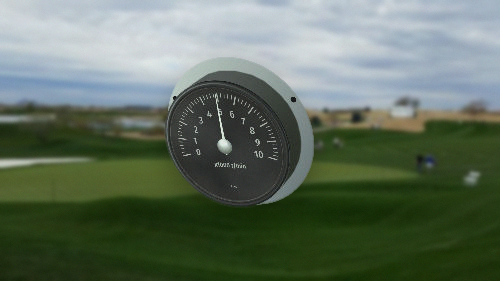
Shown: 5000; rpm
